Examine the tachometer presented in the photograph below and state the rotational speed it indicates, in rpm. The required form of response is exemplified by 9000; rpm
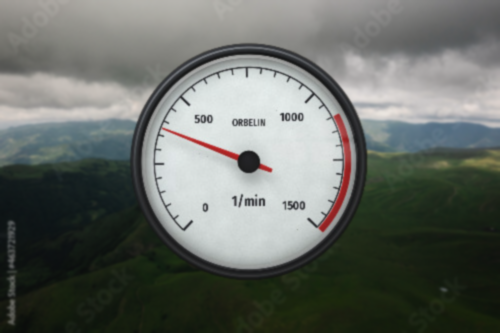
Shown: 375; rpm
